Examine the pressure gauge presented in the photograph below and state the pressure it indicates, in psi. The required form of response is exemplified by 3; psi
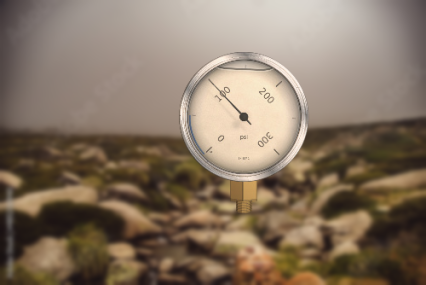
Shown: 100; psi
